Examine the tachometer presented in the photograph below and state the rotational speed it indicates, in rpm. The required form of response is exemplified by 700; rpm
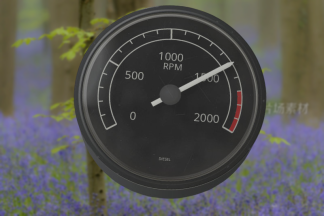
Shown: 1500; rpm
